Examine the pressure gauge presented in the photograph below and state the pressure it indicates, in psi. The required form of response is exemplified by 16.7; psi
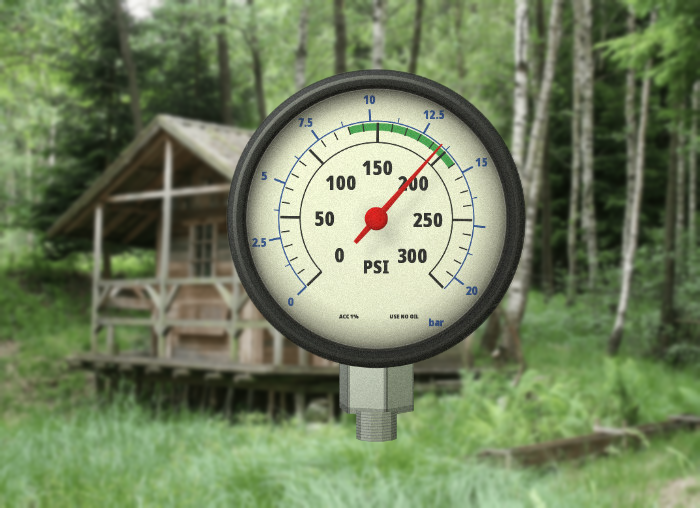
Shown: 195; psi
